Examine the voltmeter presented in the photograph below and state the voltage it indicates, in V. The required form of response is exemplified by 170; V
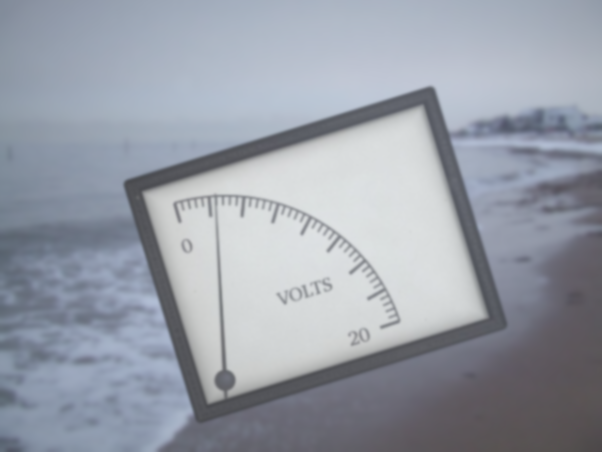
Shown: 3; V
